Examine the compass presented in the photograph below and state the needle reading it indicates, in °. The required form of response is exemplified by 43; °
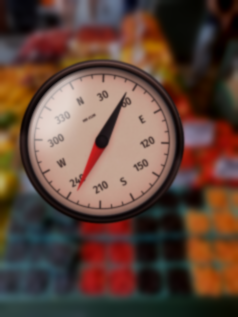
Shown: 235; °
